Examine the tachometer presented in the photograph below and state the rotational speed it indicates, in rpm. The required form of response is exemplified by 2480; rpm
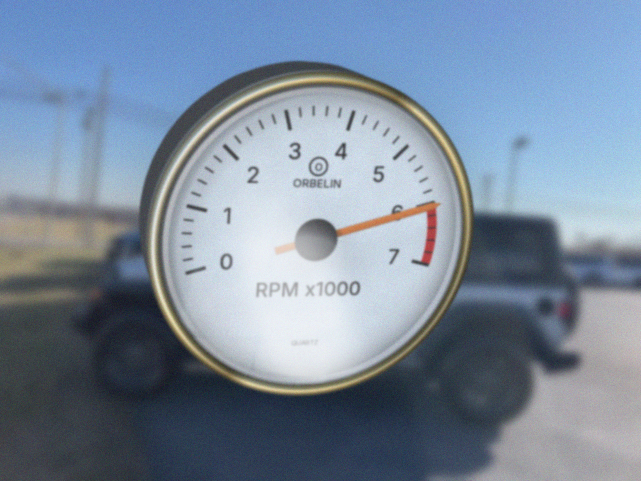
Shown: 6000; rpm
